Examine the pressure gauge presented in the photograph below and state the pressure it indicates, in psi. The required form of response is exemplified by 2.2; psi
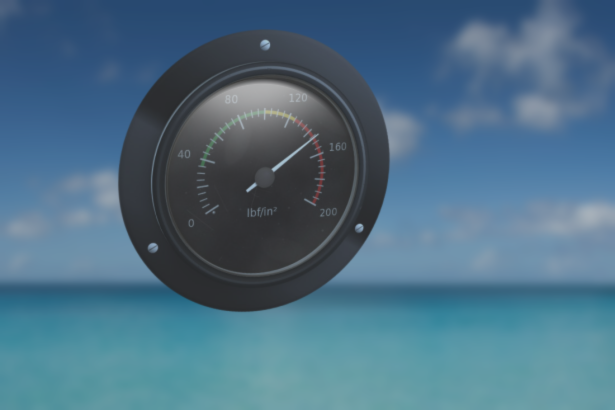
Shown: 145; psi
